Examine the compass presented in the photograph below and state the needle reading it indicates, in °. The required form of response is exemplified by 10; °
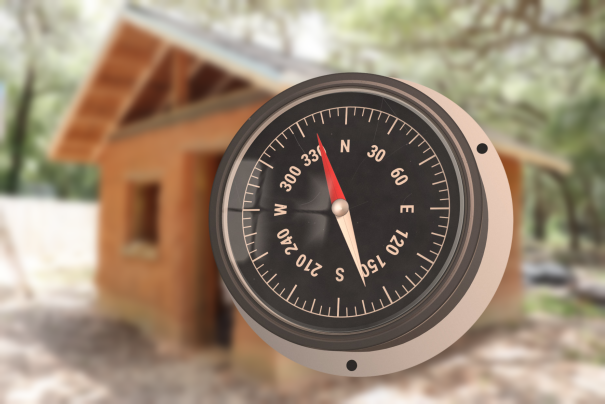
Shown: 340; °
